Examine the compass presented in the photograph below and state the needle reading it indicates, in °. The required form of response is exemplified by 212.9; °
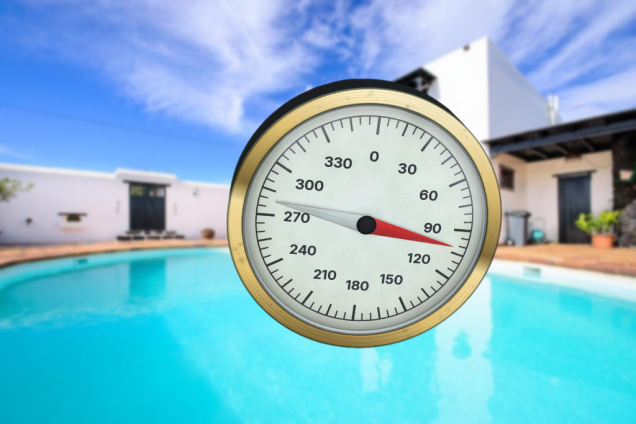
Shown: 100; °
